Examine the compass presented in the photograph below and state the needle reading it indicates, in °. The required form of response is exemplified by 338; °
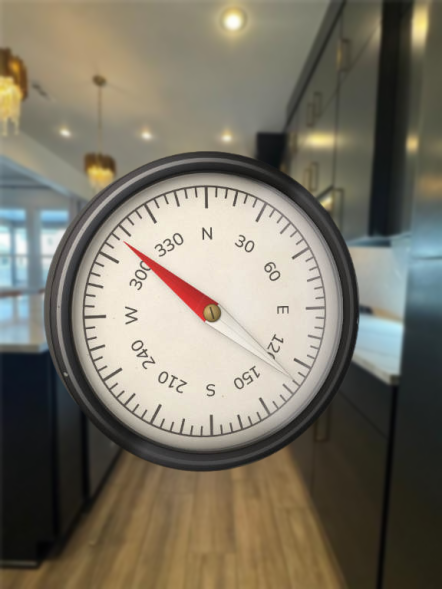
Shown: 310; °
